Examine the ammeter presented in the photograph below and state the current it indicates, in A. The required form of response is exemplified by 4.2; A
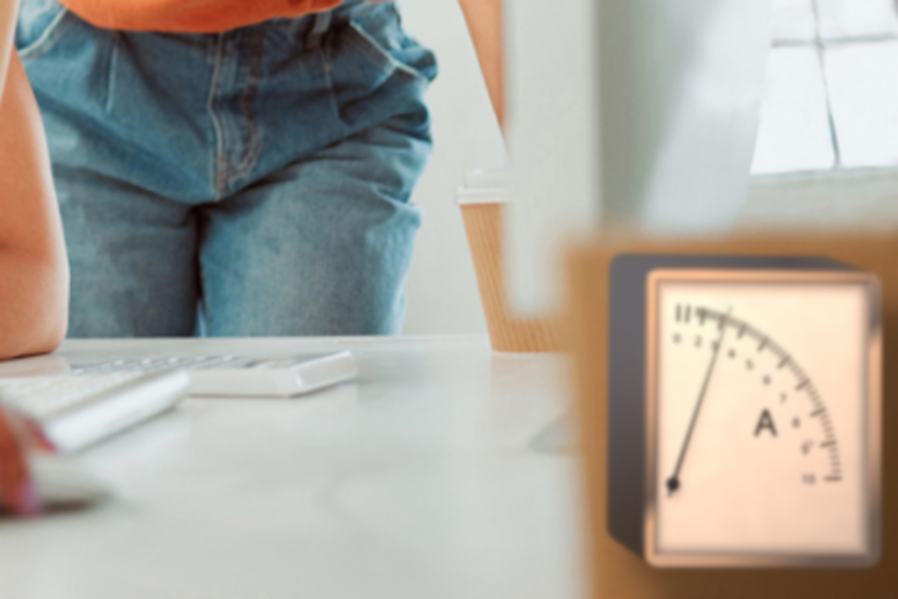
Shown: 3; A
